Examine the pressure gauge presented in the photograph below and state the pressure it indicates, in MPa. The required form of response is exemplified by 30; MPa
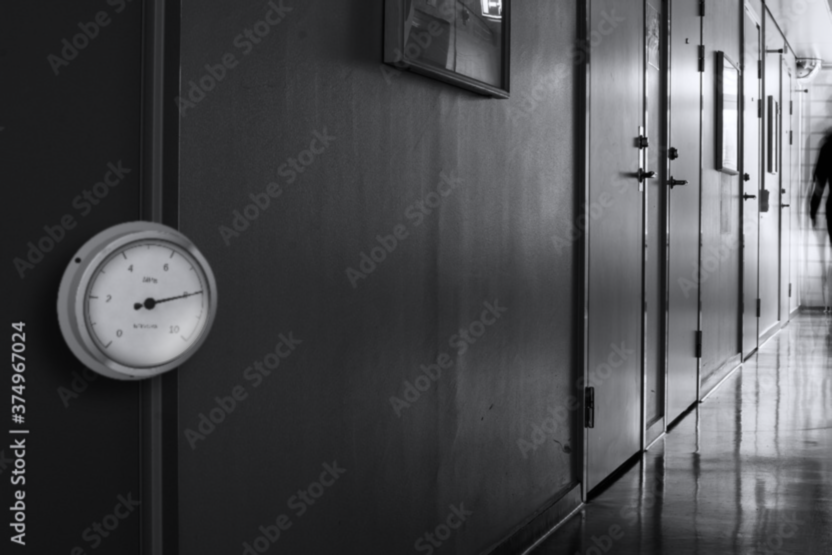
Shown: 8; MPa
